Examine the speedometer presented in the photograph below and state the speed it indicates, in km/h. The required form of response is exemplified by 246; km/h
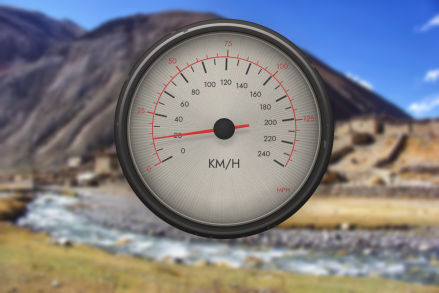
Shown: 20; km/h
